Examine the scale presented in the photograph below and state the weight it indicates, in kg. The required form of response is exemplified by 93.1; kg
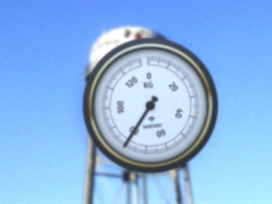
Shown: 80; kg
